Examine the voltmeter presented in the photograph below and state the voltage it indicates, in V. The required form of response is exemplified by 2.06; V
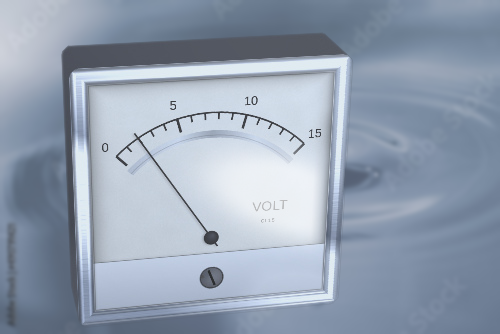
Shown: 2; V
